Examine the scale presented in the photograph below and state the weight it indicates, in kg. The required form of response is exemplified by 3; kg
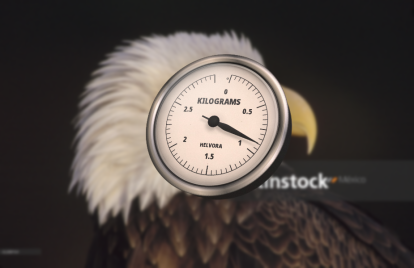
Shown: 0.9; kg
